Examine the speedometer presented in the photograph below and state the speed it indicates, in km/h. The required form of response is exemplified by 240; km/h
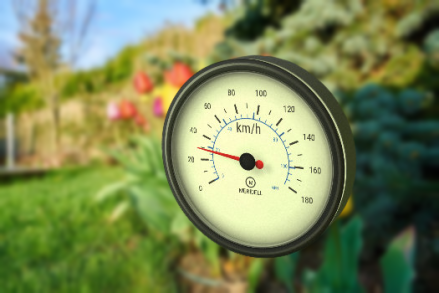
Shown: 30; km/h
